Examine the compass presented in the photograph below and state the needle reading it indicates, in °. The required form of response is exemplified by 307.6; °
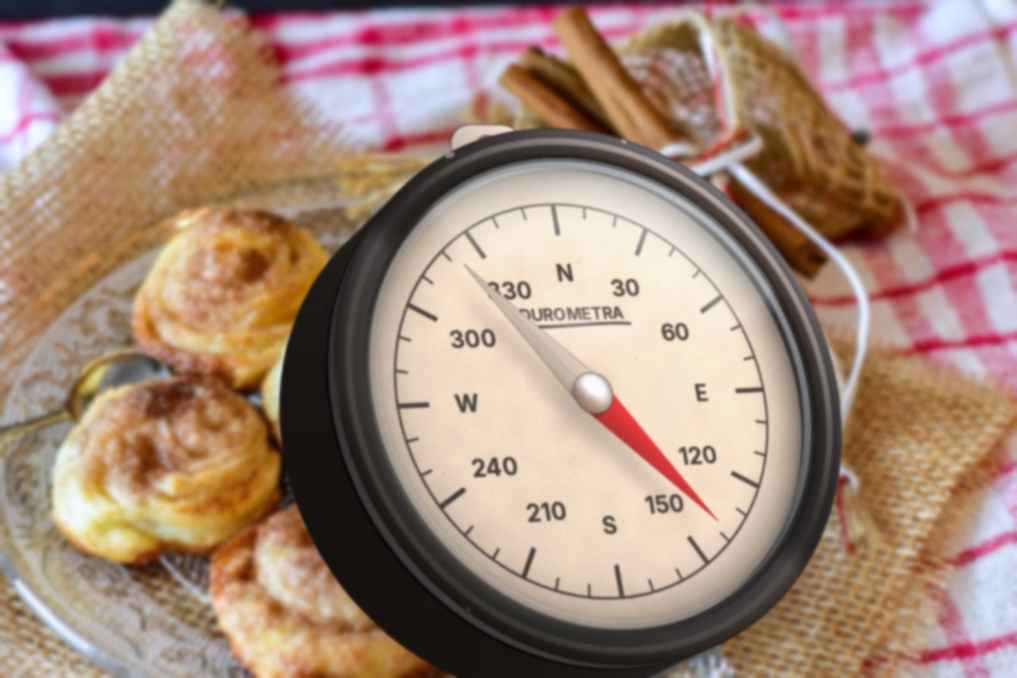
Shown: 140; °
